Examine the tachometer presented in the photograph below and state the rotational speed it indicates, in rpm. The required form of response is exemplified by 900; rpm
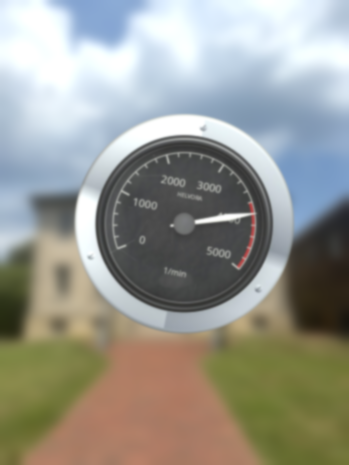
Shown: 4000; rpm
